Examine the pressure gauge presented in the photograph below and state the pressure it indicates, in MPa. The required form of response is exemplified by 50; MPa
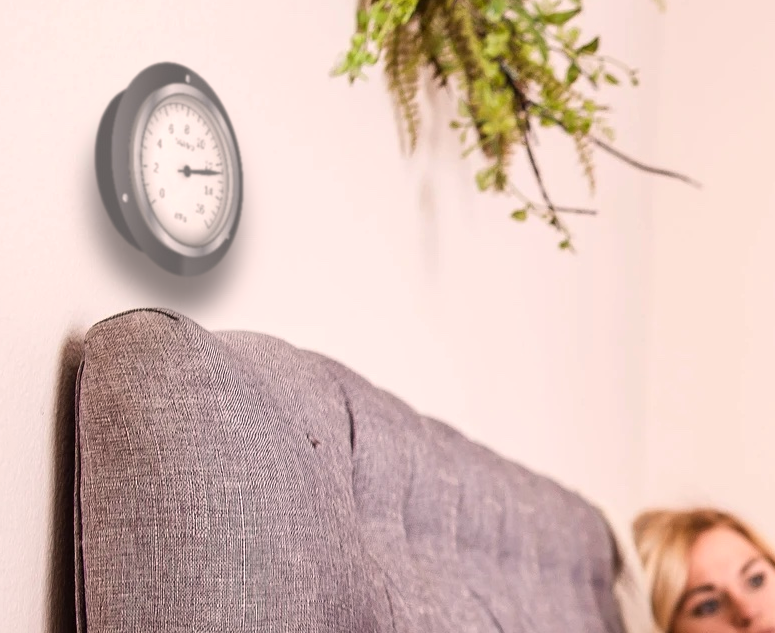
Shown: 12.5; MPa
